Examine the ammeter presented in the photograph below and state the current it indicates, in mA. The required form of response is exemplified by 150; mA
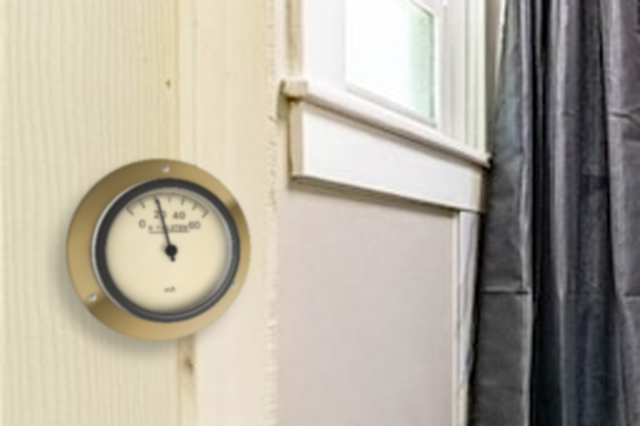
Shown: 20; mA
